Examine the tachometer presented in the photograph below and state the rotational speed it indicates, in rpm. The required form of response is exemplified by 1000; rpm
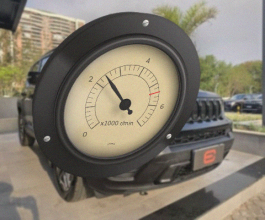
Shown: 2400; rpm
